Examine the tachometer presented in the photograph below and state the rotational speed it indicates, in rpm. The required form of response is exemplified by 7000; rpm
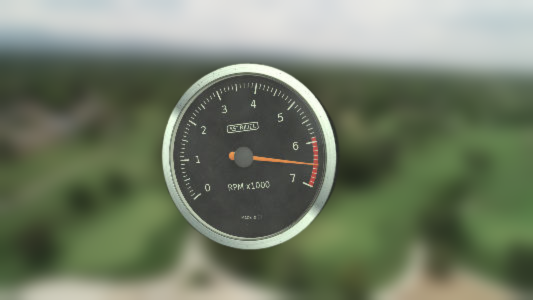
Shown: 6500; rpm
